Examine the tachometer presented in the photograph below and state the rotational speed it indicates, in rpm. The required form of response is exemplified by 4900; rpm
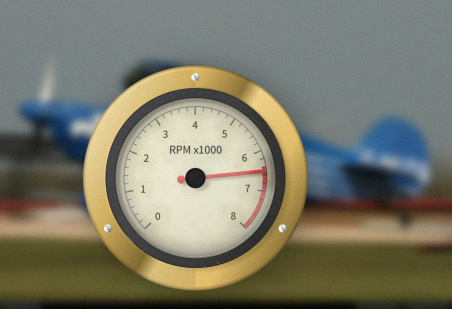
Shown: 6500; rpm
